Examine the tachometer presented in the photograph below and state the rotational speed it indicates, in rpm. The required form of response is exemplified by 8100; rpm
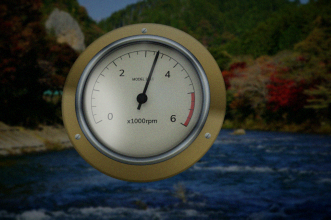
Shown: 3375; rpm
